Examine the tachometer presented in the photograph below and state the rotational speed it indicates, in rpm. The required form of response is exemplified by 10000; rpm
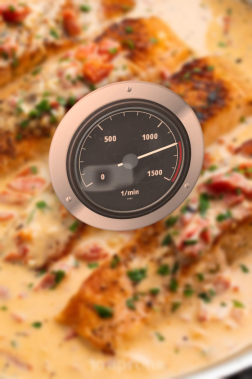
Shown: 1200; rpm
